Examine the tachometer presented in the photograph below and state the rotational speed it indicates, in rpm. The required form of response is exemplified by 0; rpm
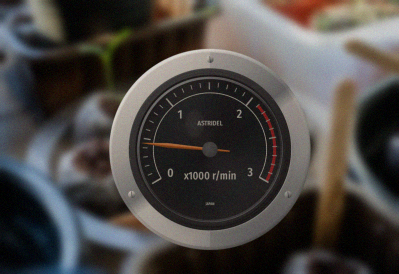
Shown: 450; rpm
